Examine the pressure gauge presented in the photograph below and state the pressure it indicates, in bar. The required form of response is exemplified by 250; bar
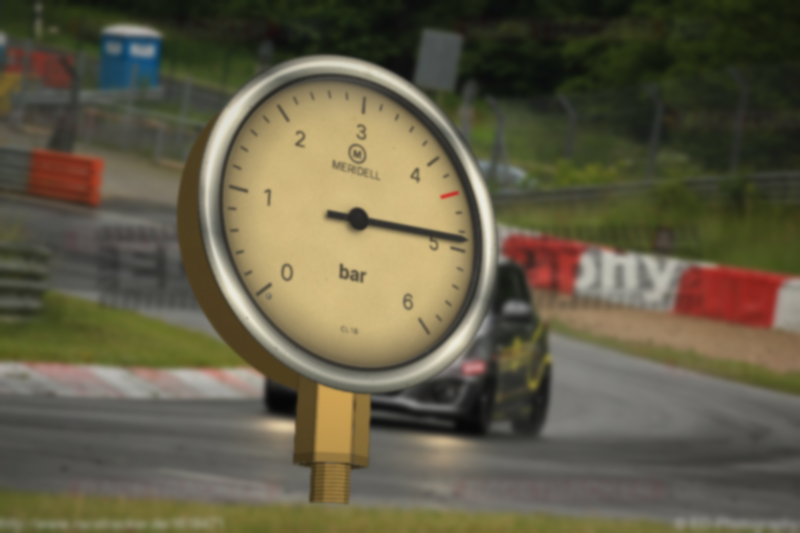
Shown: 4.9; bar
